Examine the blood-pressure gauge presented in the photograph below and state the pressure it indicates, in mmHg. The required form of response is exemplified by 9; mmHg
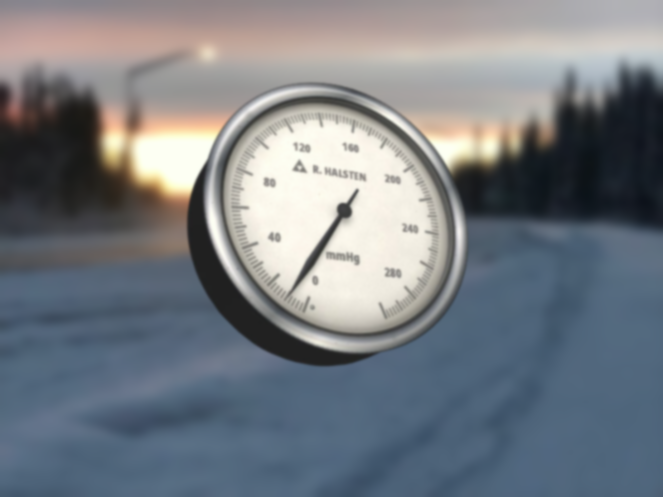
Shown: 10; mmHg
